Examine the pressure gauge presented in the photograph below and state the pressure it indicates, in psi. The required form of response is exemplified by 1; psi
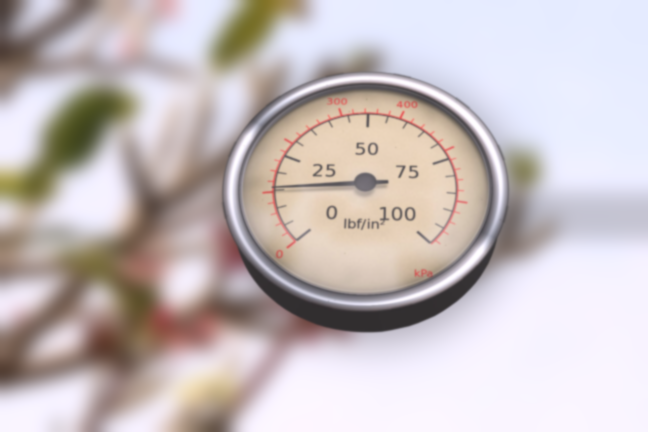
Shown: 15; psi
